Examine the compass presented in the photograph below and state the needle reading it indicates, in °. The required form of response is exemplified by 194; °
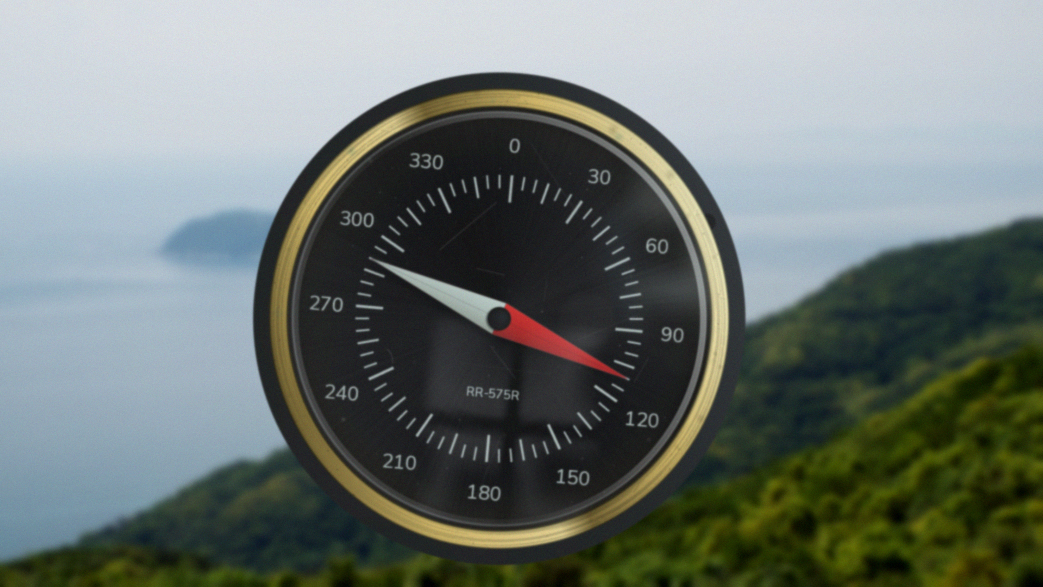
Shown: 110; °
